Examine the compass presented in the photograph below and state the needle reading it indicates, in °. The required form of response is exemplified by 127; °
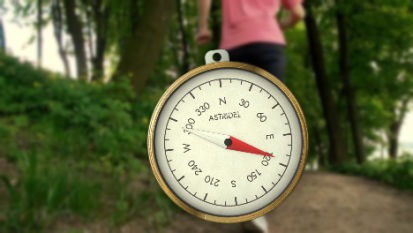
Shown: 115; °
